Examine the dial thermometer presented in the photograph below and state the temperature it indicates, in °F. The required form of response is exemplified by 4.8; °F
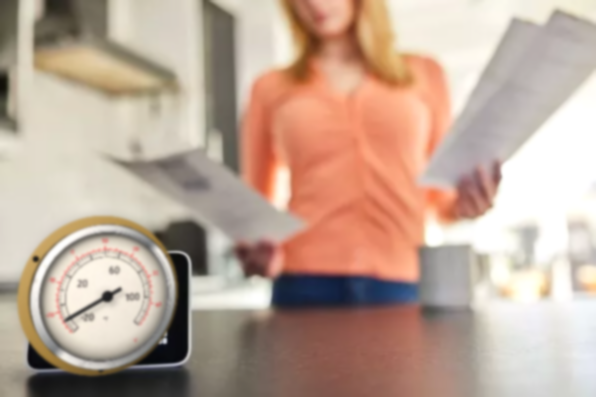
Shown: -10; °F
